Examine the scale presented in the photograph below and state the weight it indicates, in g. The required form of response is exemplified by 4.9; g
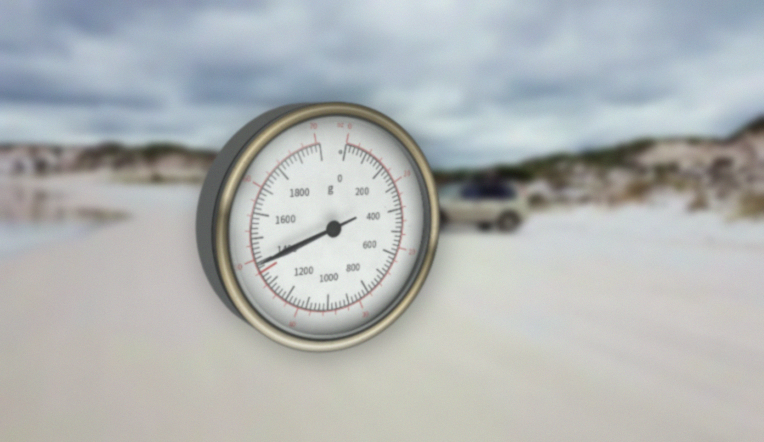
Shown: 1400; g
